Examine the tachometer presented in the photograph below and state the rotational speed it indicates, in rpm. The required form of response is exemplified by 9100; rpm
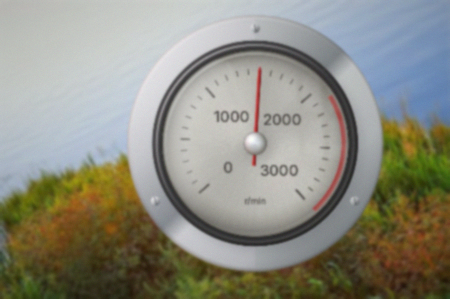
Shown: 1500; rpm
